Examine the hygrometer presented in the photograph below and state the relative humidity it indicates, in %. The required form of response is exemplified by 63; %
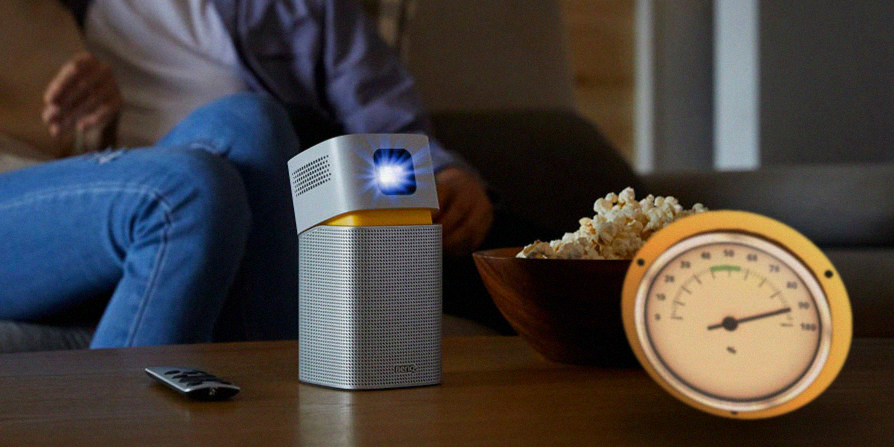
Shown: 90; %
